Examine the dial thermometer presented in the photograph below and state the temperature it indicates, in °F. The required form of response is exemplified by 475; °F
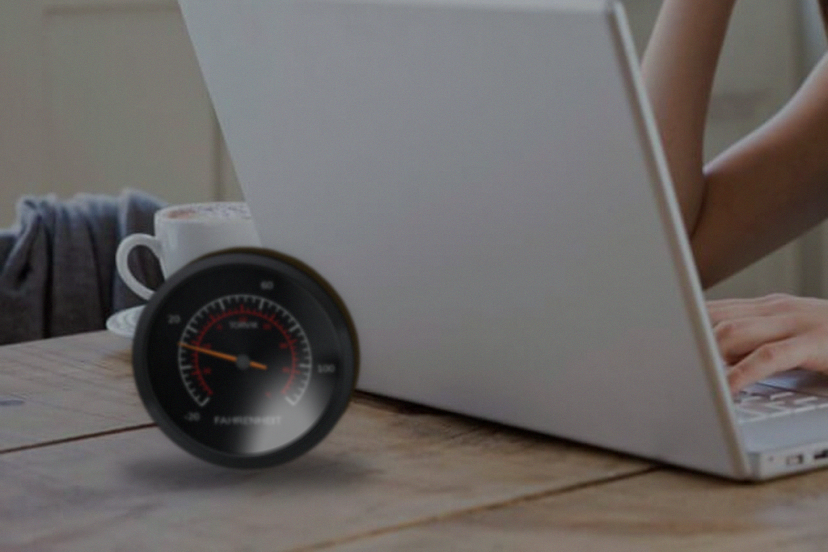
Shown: 12; °F
